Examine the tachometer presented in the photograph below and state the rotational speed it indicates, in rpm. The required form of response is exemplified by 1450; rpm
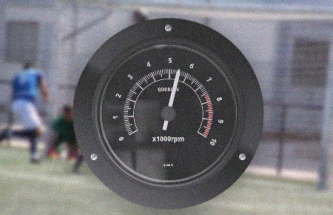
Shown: 5500; rpm
